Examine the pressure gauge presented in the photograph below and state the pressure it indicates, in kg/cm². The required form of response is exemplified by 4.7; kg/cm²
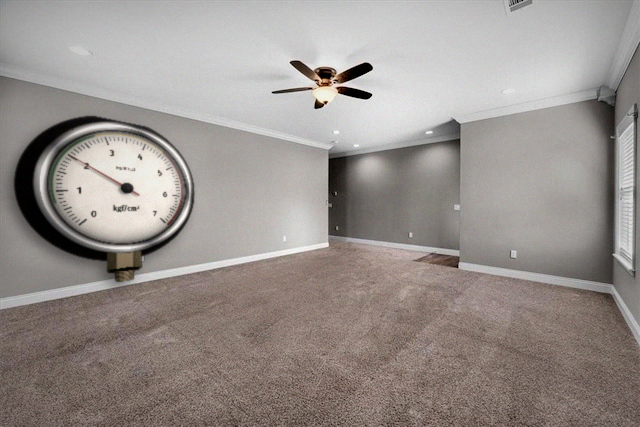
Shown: 2; kg/cm²
